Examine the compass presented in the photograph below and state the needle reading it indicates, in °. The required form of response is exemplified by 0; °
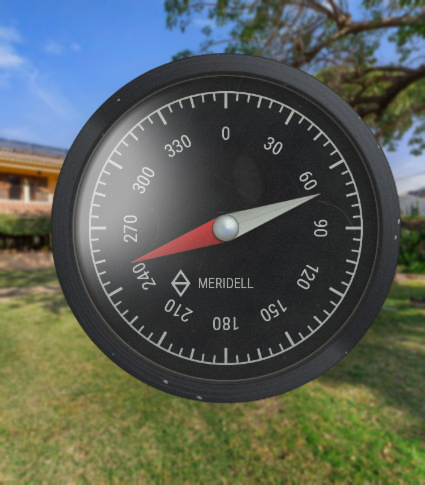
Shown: 250; °
